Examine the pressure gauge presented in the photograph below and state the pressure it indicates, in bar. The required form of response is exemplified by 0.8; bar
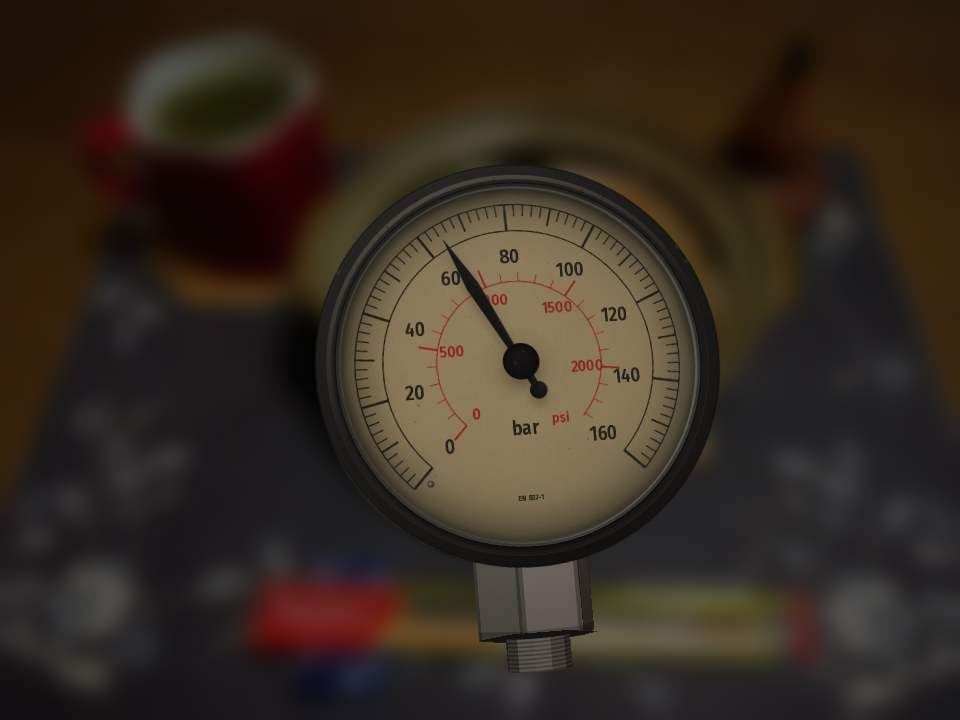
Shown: 64; bar
